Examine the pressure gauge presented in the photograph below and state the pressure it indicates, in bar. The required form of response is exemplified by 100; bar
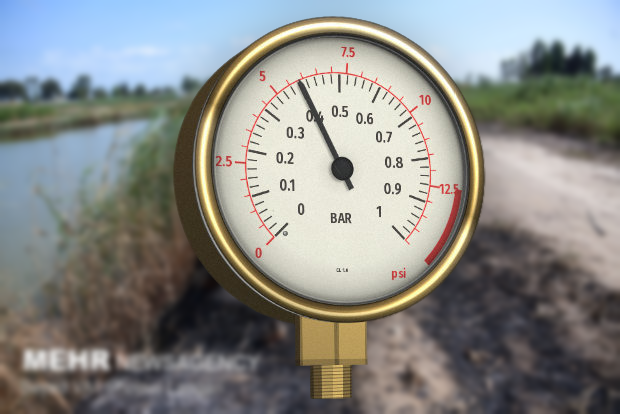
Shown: 0.4; bar
